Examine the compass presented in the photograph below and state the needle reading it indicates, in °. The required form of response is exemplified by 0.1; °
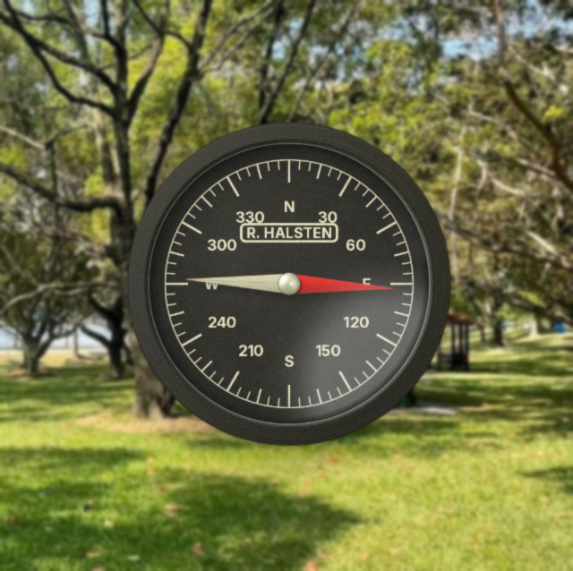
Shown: 92.5; °
